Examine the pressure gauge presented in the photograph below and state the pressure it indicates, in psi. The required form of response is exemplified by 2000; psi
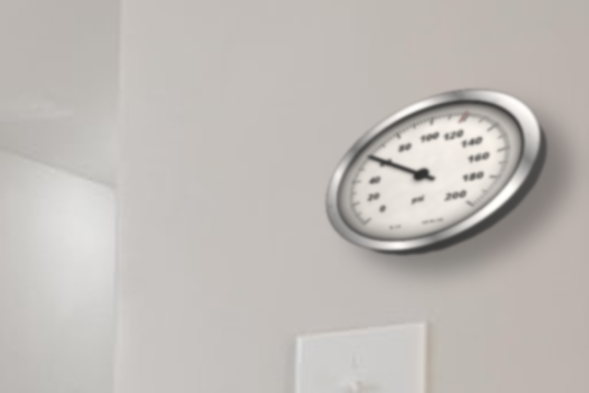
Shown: 60; psi
